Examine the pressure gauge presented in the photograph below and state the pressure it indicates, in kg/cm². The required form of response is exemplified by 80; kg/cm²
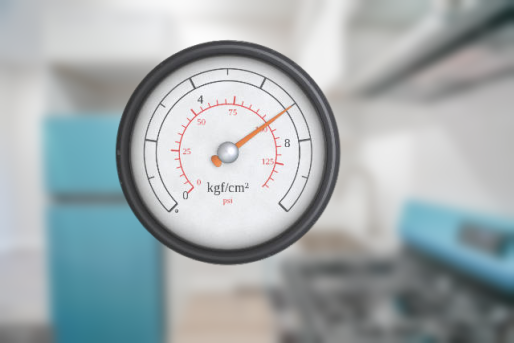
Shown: 7; kg/cm²
